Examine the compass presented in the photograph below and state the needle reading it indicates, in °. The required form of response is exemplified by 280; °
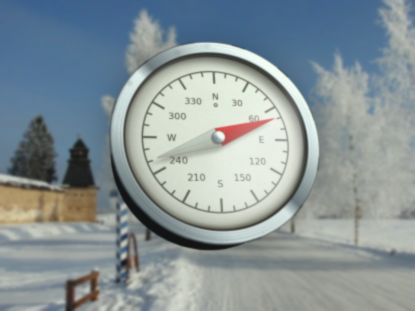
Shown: 70; °
